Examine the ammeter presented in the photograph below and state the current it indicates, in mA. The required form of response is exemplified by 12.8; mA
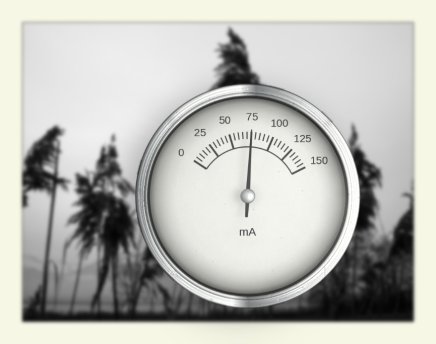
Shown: 75; mA
